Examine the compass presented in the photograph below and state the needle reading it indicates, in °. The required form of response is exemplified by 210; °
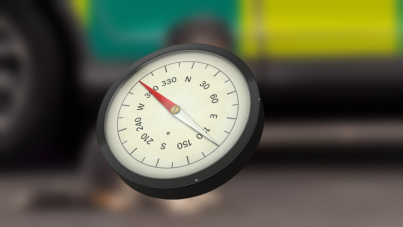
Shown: 300; °
